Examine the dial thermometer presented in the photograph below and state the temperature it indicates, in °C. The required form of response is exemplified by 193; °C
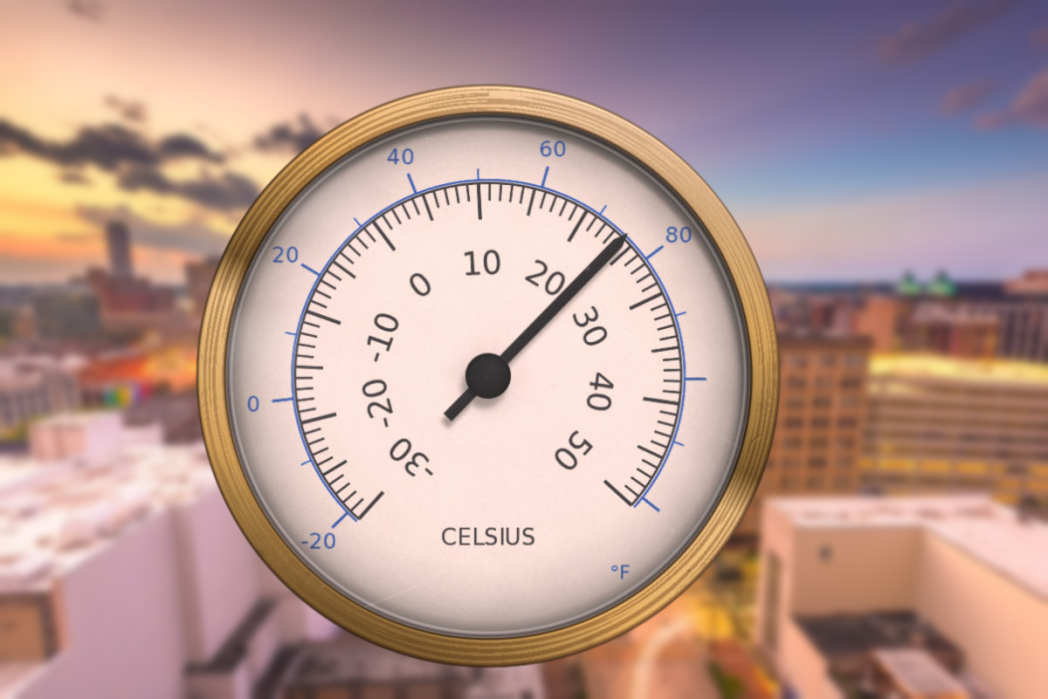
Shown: 24; °C
